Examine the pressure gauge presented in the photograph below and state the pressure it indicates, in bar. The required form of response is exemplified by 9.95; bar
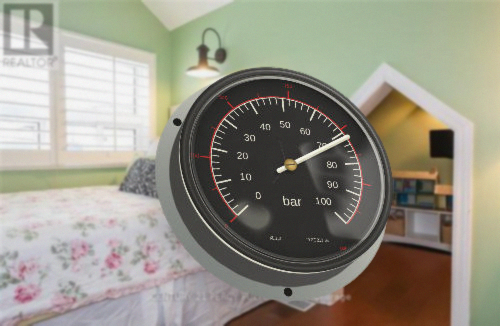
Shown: 72; bar
